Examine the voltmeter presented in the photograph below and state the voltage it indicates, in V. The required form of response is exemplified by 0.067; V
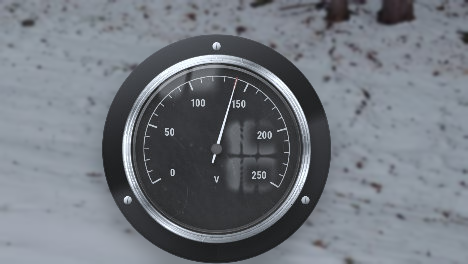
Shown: 140; V
